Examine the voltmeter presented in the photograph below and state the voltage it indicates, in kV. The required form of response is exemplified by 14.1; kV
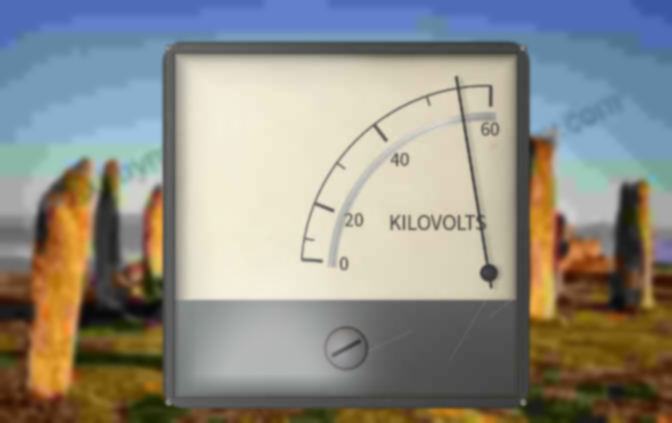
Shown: 55; kV
